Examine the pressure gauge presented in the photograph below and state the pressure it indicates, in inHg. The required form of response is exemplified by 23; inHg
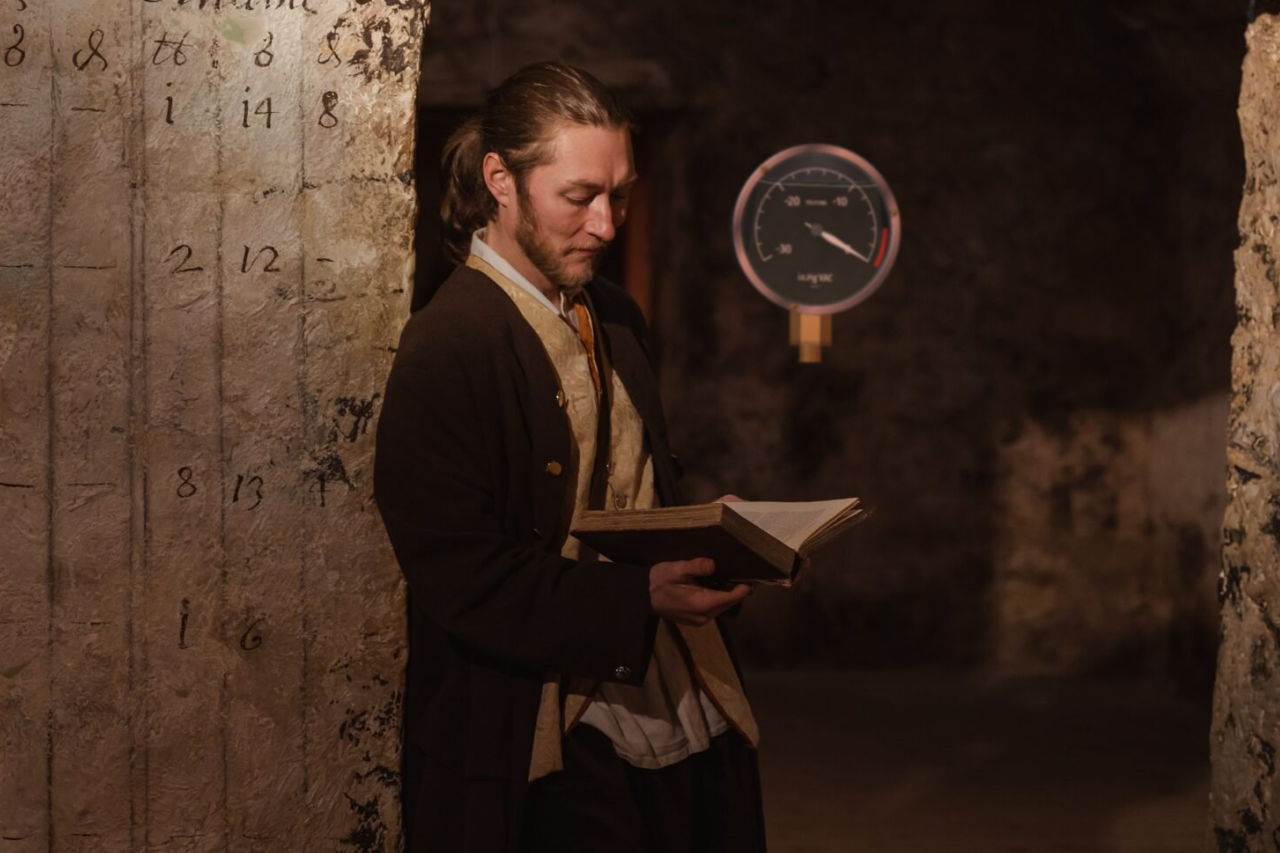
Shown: 0; inHg
